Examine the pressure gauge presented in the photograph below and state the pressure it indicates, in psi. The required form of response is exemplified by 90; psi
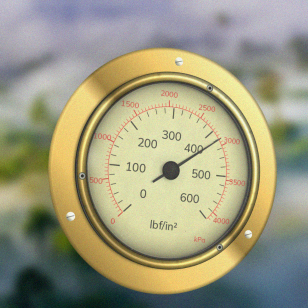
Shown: 420; psi
